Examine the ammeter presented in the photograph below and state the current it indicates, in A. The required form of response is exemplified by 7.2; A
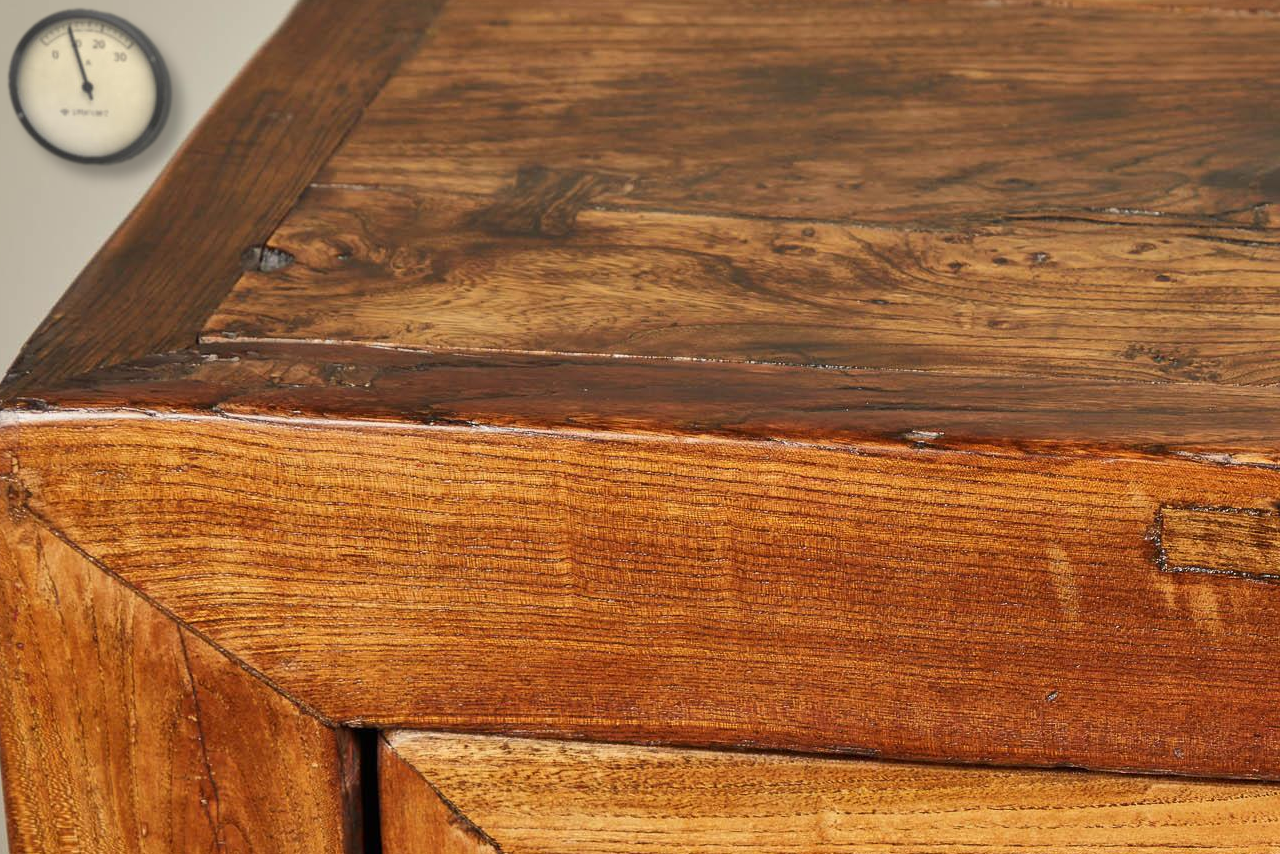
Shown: 10; A
